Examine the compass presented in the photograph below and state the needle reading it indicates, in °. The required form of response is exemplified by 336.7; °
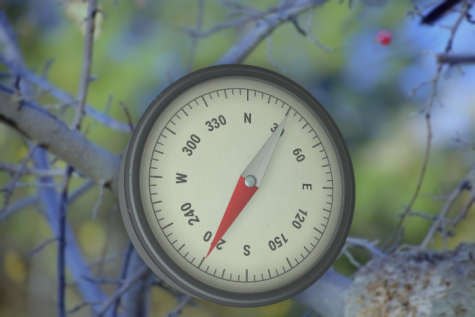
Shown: 210; °
